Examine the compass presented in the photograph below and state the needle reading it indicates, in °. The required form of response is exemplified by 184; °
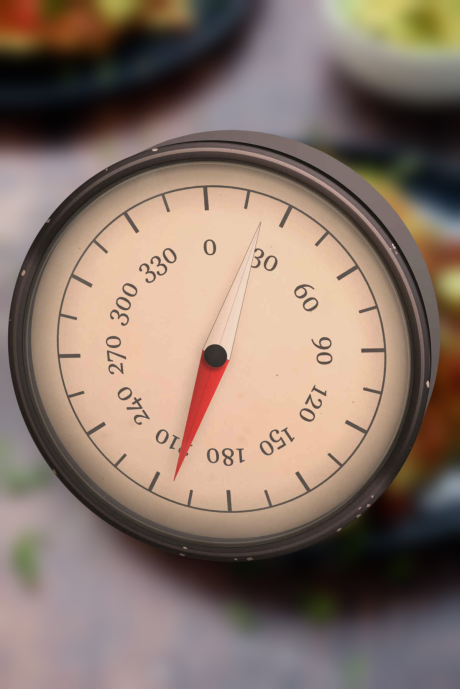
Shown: 202.5; °
